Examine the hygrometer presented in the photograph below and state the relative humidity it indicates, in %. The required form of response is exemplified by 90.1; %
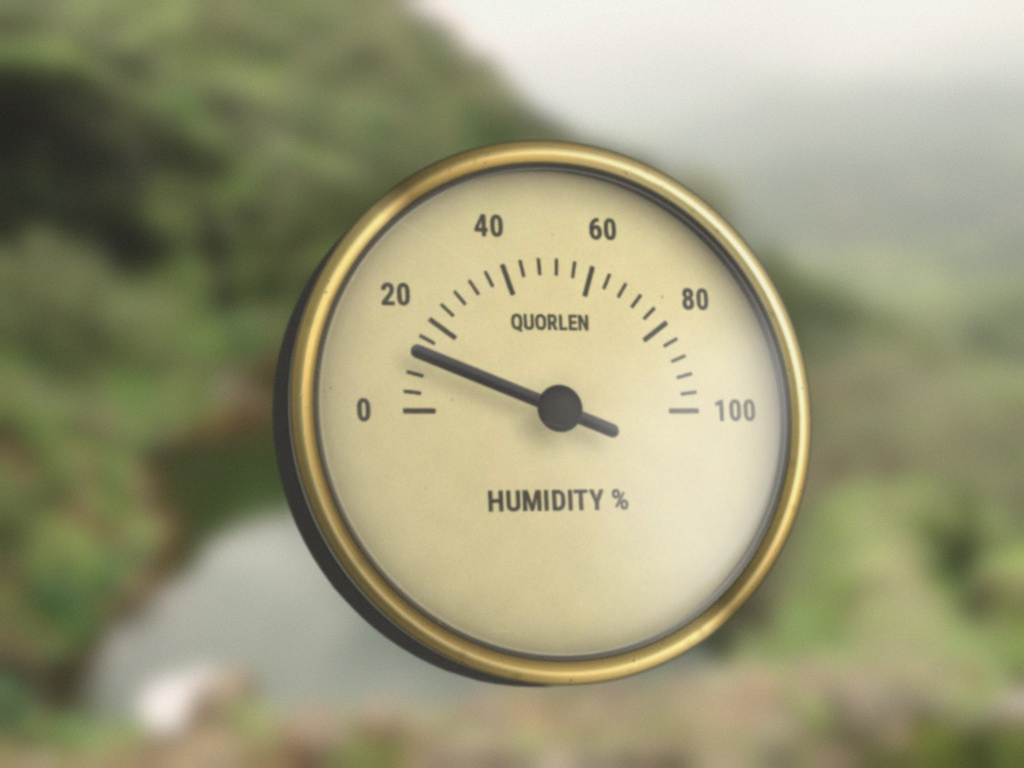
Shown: 12; %
